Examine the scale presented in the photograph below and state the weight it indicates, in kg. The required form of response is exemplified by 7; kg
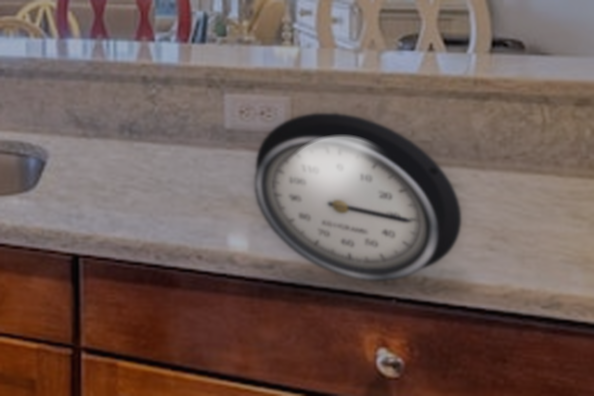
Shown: 30; kg
